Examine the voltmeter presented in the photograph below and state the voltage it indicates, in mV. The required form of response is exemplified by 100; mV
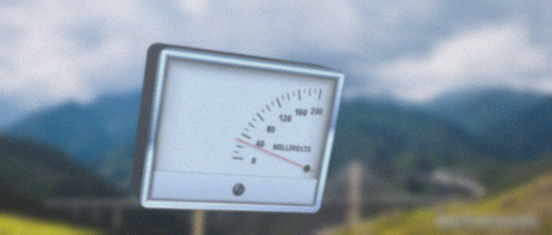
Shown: 30; mV
